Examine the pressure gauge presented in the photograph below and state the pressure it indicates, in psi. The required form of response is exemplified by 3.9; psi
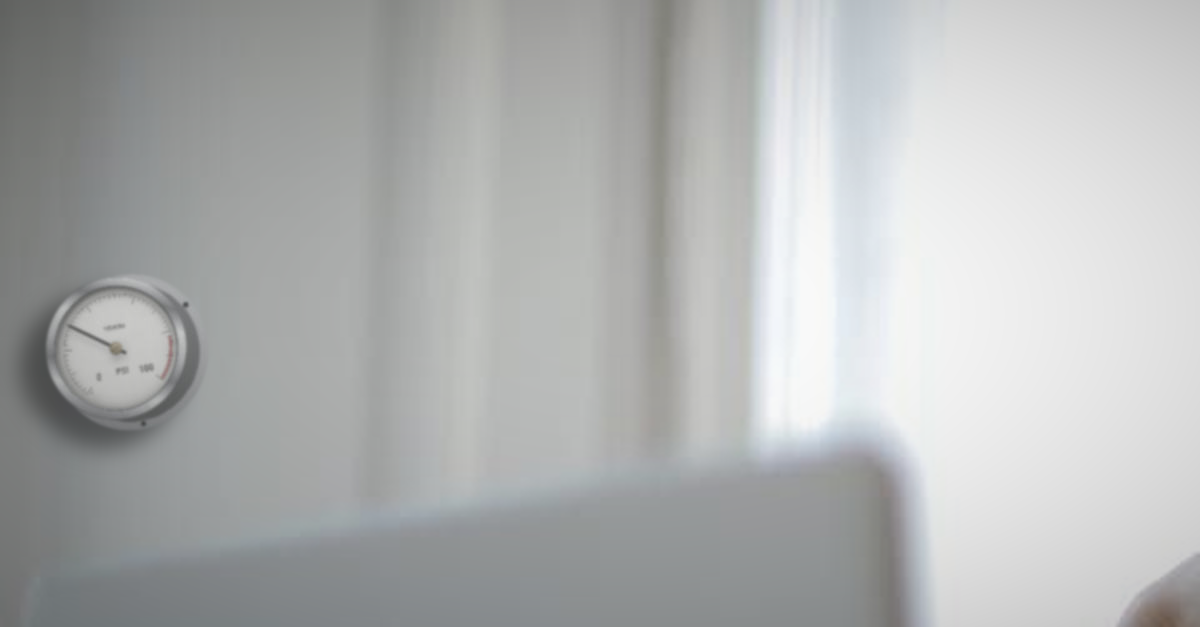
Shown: 30; psi
